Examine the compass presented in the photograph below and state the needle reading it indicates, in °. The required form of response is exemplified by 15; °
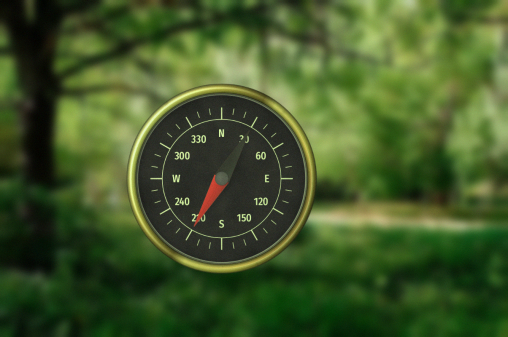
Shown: 210; °
